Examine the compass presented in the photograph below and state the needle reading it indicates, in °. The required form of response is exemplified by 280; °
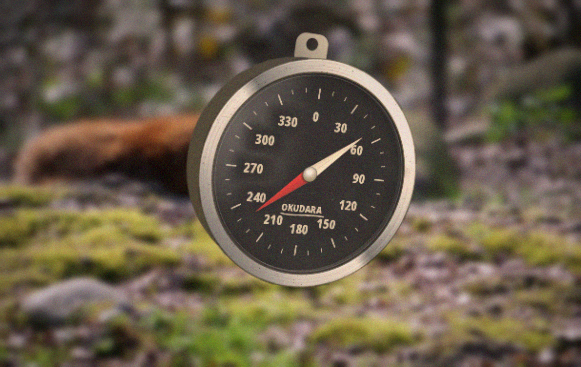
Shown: 230; °
